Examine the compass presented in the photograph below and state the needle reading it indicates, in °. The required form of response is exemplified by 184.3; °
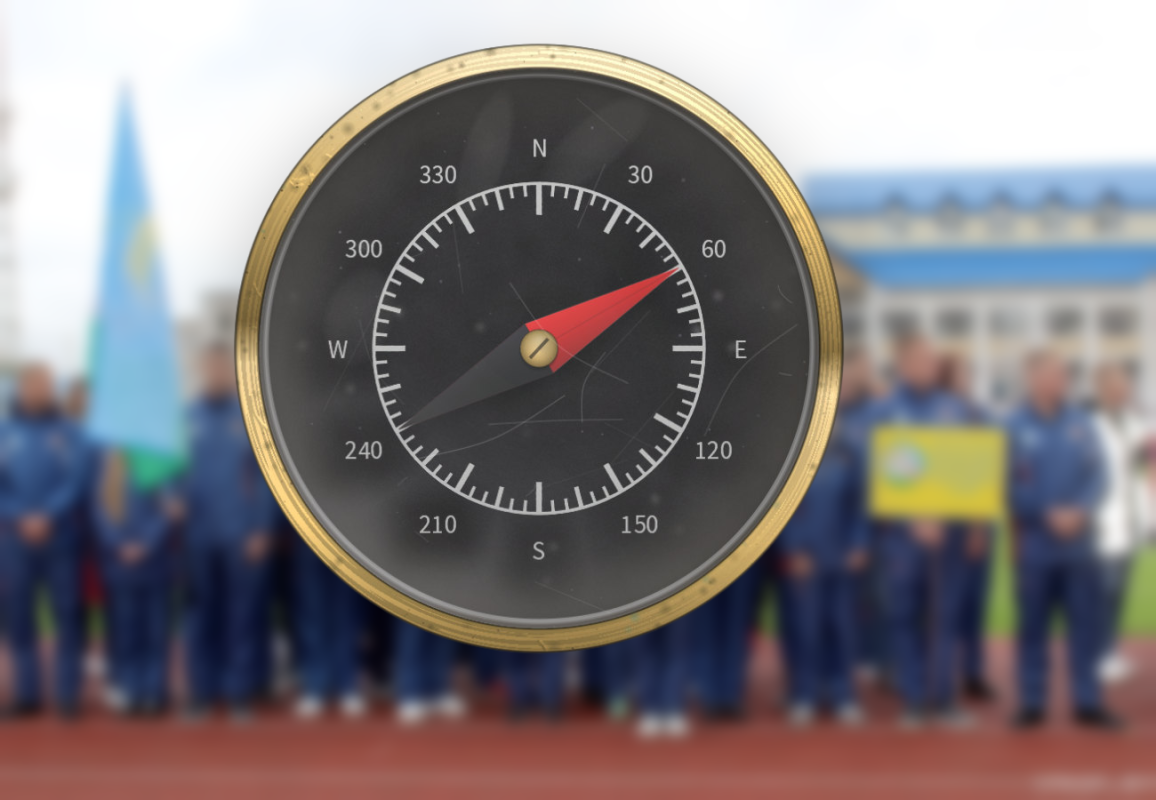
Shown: 60; °
